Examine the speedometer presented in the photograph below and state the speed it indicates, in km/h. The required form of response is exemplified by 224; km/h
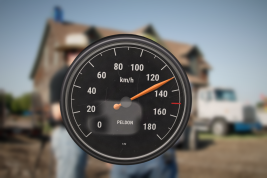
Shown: 130; km/h
